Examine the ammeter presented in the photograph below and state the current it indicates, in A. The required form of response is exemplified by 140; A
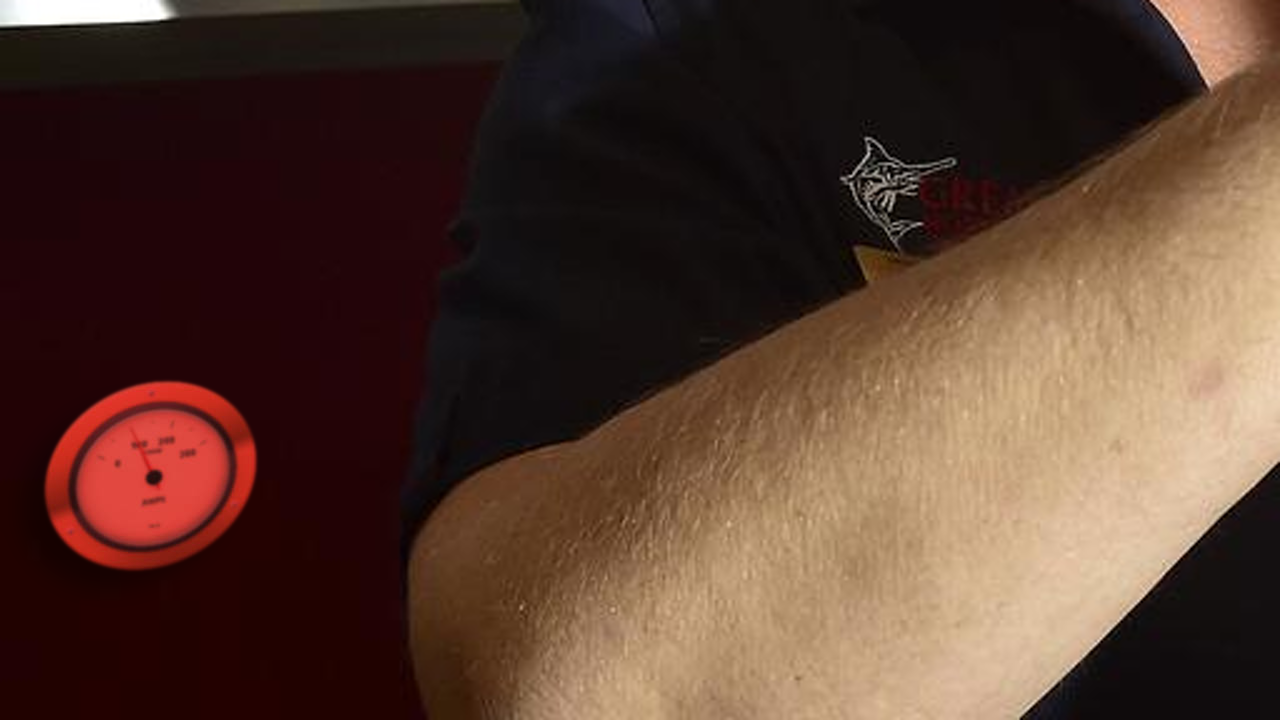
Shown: 100; A
